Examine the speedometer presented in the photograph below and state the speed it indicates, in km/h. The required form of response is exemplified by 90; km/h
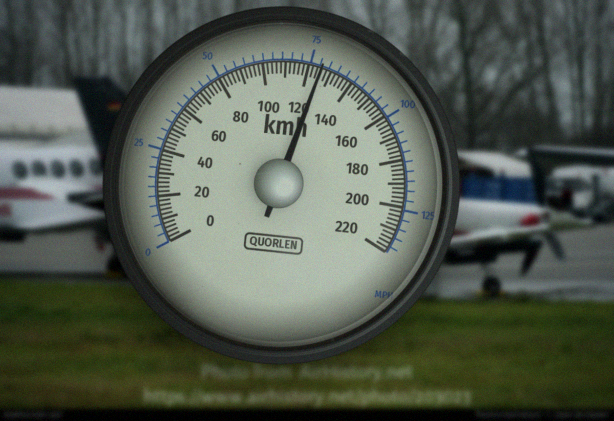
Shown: 126; km/h
